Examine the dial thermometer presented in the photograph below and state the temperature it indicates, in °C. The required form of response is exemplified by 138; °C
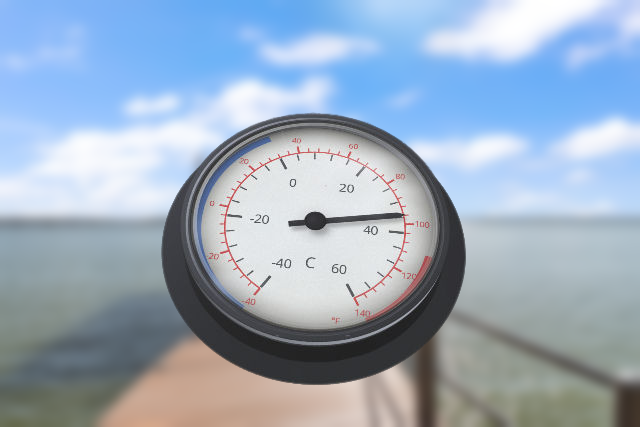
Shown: 36; °C
